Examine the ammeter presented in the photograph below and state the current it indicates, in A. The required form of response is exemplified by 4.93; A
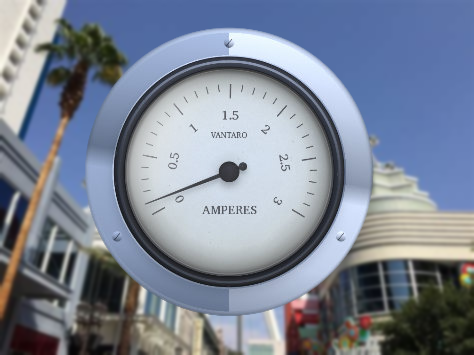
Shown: 0.1; A
